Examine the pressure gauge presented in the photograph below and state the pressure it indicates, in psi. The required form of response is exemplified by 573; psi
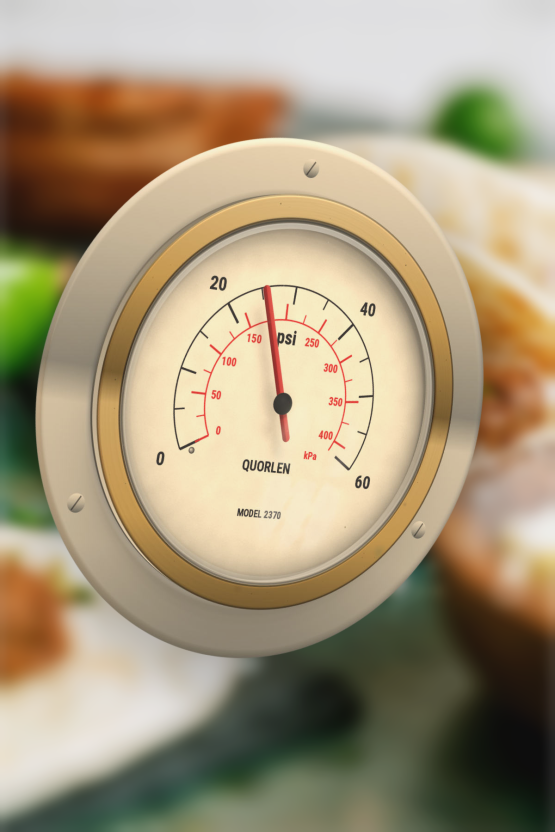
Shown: 25; psi
